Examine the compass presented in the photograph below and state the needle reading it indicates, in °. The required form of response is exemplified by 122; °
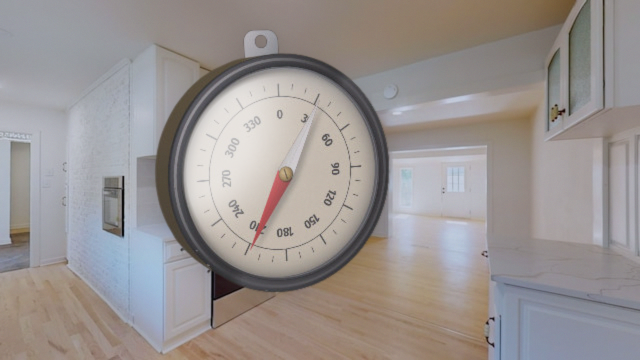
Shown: 210; °
